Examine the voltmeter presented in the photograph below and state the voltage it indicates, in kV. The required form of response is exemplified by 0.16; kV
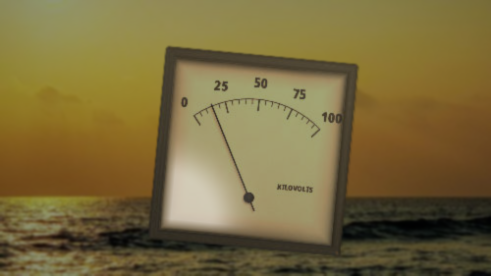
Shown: 15; kV
